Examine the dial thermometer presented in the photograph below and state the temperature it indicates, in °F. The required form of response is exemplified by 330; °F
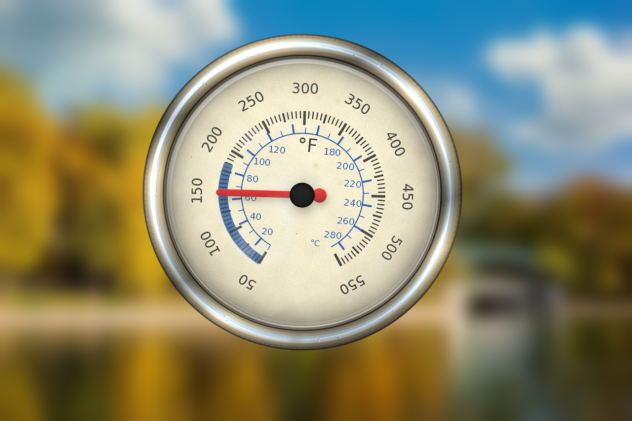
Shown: 150; °F
